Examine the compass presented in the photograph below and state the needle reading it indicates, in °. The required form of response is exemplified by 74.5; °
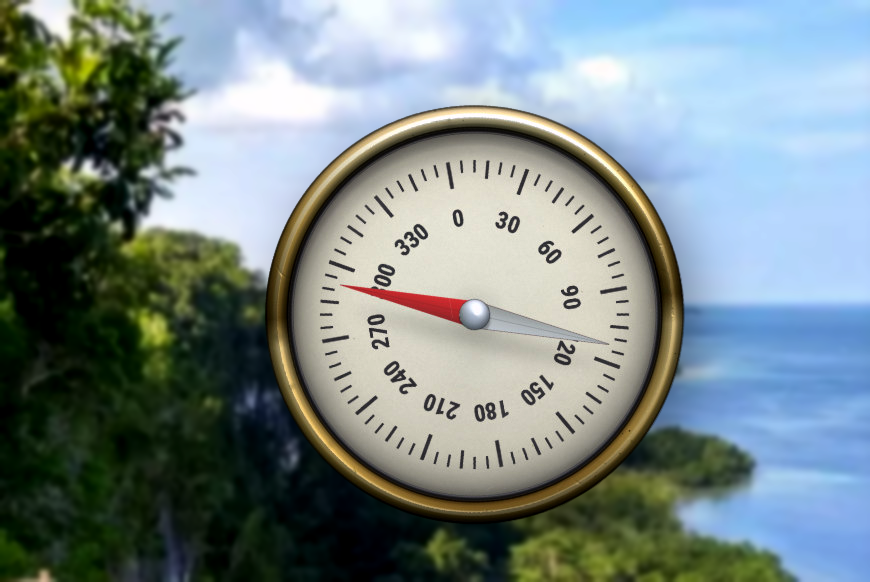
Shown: 292.5; °
